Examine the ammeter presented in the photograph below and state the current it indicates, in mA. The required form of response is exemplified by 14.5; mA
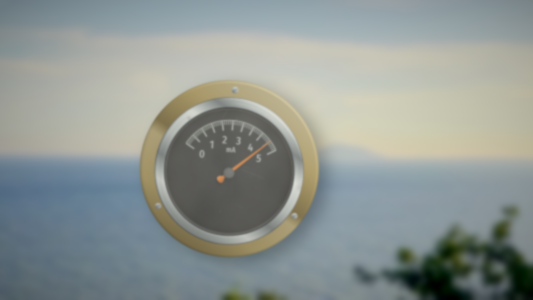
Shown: 4.5; mA
